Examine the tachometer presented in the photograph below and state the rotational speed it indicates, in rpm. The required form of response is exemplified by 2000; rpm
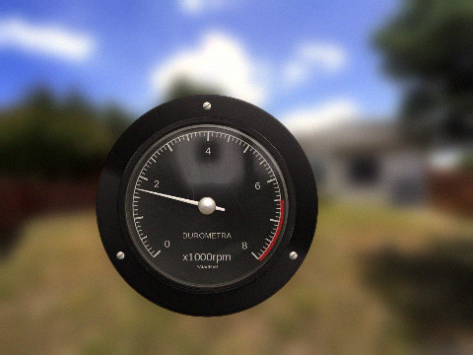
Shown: 1700; rpm
